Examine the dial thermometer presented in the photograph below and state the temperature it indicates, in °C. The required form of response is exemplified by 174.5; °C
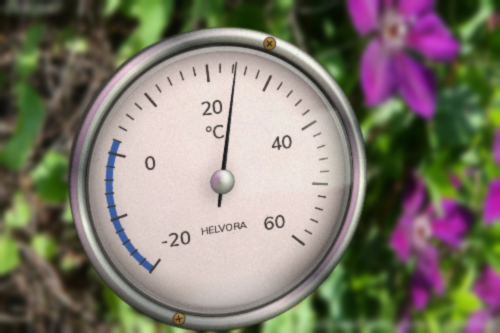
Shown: 24; °C
